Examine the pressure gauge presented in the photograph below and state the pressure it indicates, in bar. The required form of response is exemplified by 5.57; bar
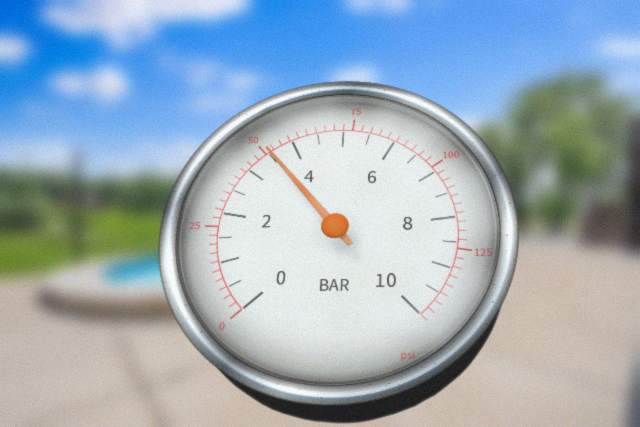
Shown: 3.5; bar
